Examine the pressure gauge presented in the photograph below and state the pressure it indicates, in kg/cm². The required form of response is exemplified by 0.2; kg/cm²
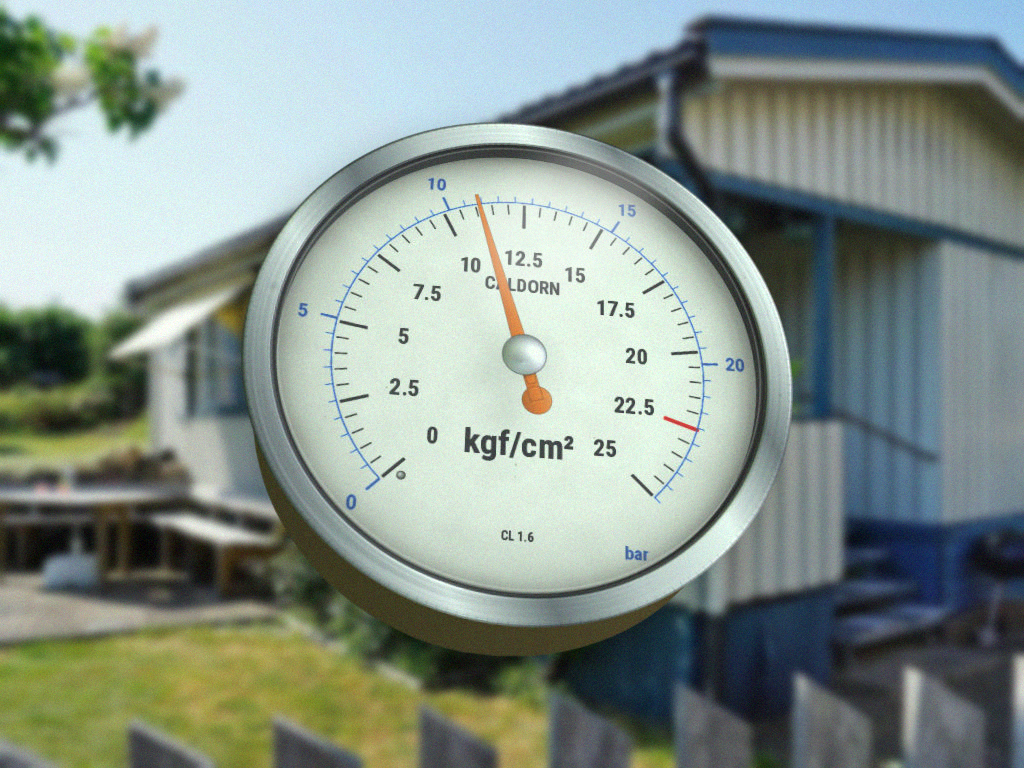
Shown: 11; kg/cm²
